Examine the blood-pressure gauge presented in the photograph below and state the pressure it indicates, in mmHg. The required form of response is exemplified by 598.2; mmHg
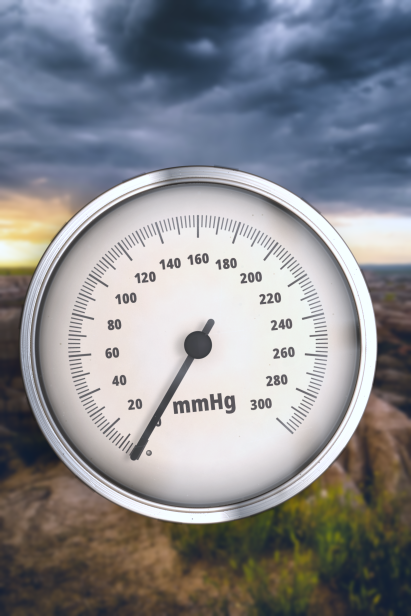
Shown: 2; mmHg
